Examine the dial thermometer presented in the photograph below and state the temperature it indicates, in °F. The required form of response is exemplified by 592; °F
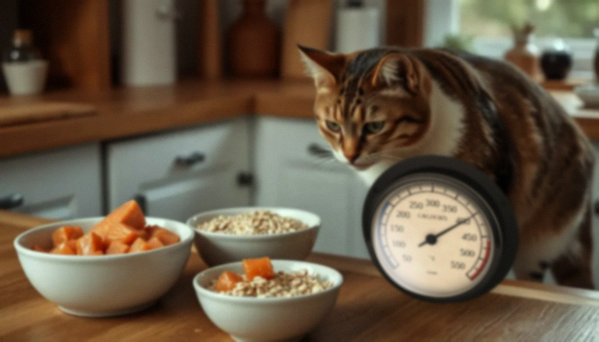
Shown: 400; °F
